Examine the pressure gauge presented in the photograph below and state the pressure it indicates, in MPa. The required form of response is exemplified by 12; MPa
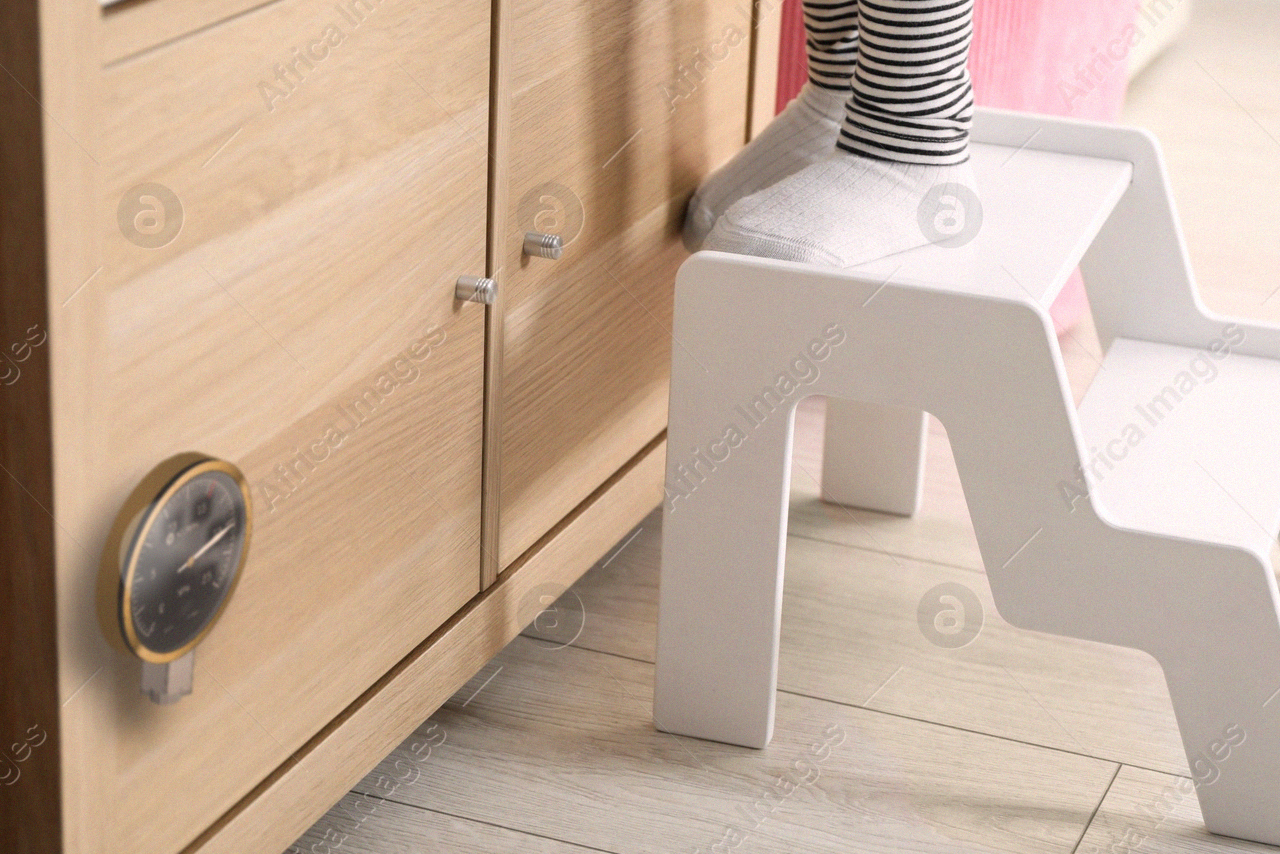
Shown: 20; MPa
